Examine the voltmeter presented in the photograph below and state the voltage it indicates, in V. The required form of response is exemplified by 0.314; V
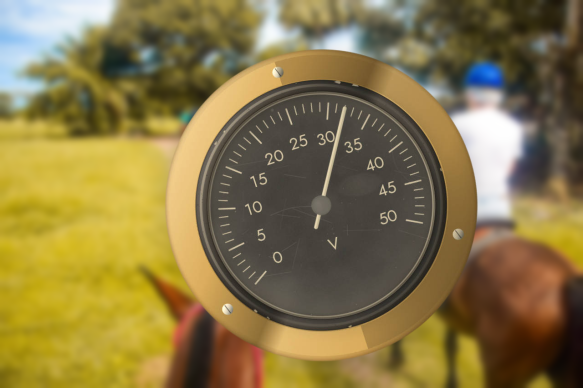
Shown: 32; V
